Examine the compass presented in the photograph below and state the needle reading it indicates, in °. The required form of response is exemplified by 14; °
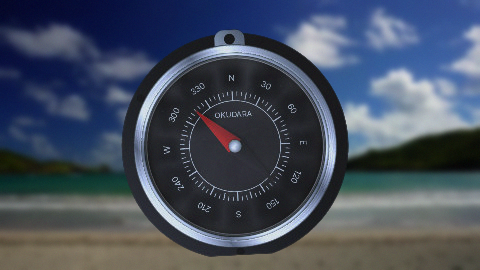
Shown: 315; °
